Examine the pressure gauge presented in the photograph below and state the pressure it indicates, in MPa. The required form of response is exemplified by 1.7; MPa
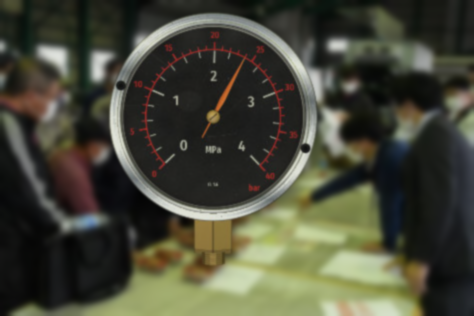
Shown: 2.4; MPa
